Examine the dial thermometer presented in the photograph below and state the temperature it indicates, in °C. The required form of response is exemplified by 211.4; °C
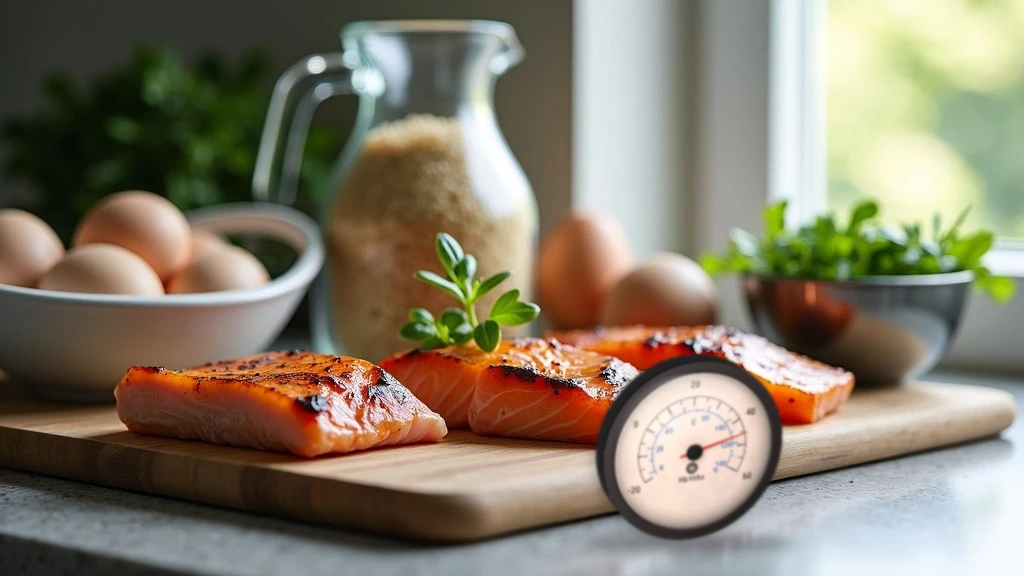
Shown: 45; °C
